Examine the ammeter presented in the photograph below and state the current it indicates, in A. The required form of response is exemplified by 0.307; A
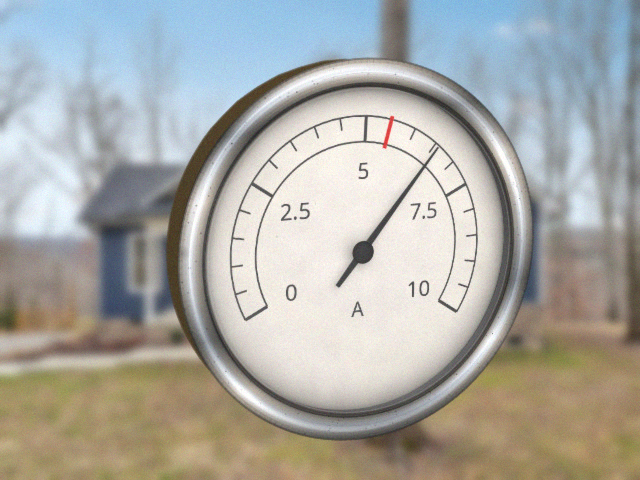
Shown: 6.5; A
